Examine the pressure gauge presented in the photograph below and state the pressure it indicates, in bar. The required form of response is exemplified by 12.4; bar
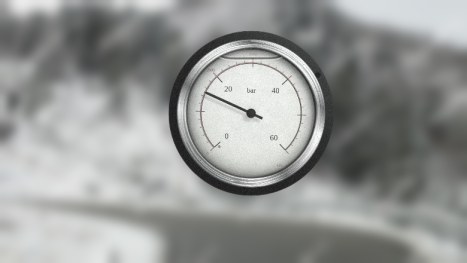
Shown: 15; bar
